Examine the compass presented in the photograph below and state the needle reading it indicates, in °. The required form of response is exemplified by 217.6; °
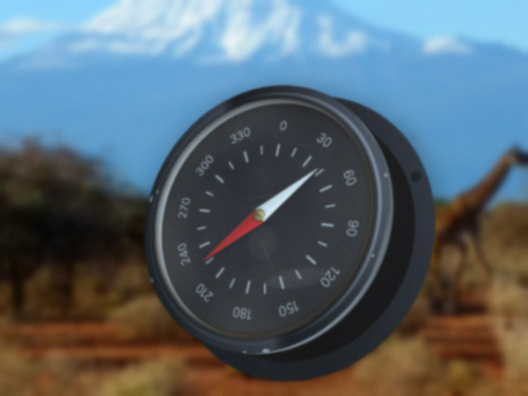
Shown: 225; °
